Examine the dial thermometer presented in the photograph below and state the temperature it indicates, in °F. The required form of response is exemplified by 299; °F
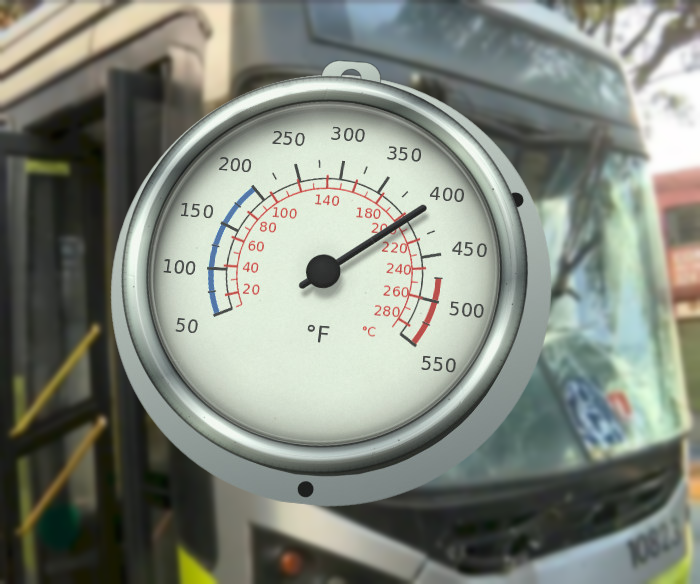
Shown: 400; °F
